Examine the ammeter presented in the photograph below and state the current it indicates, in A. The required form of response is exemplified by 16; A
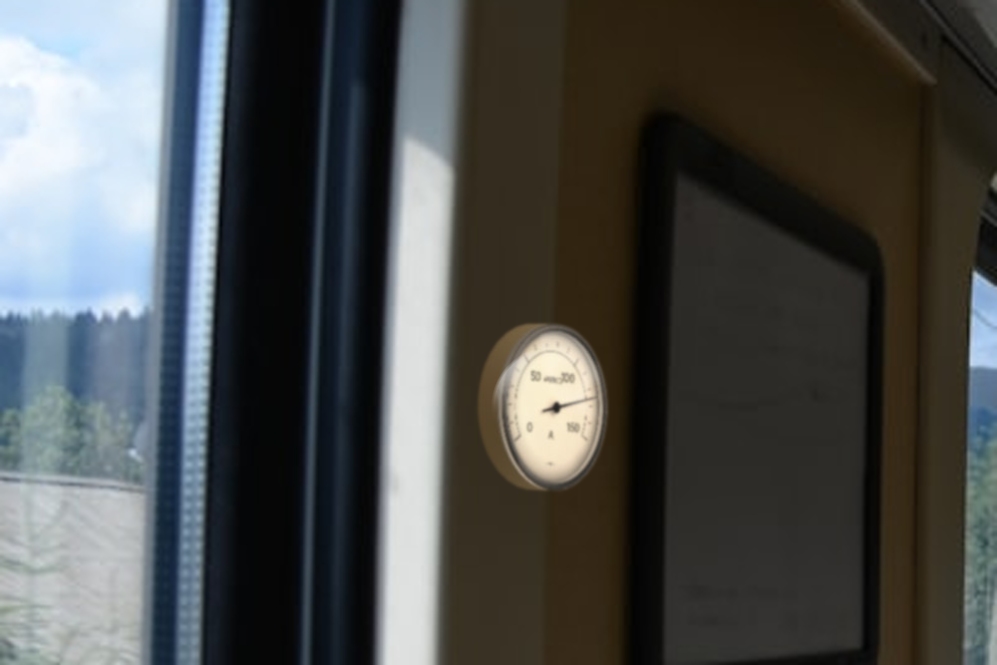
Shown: 125; A
